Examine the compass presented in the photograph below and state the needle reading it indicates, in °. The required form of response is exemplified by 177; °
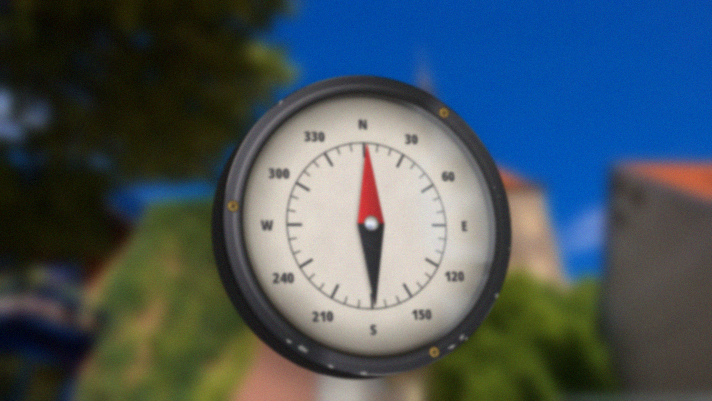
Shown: 0; °
